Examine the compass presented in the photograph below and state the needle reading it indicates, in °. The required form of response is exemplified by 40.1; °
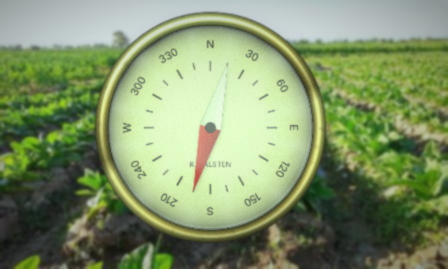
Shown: 195; °
